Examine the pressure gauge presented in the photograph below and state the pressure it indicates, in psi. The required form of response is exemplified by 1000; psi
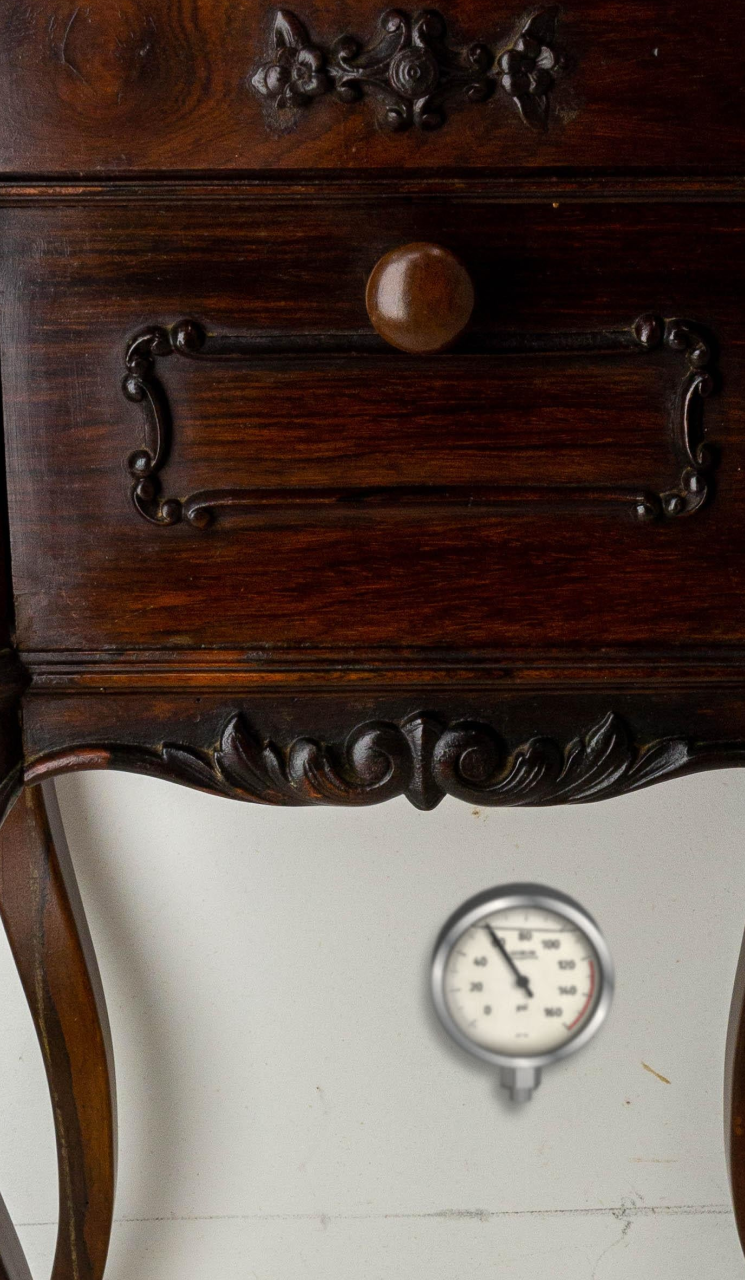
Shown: 60; psi
